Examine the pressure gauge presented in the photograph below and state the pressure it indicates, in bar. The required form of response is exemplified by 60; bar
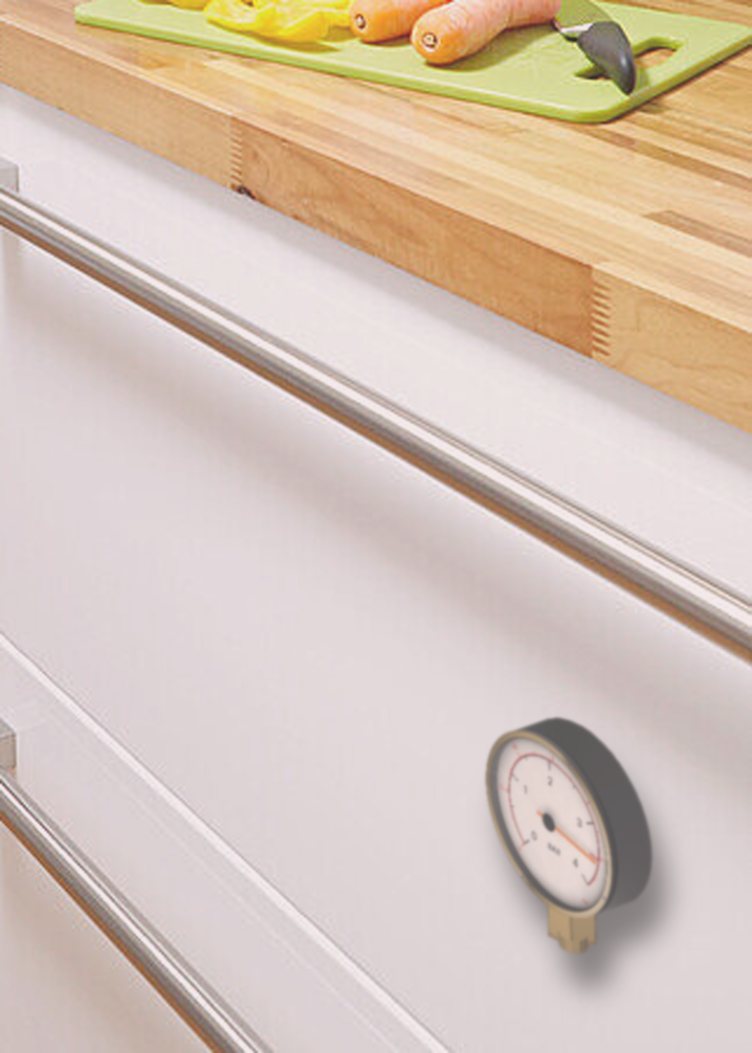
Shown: 3.5; bar
